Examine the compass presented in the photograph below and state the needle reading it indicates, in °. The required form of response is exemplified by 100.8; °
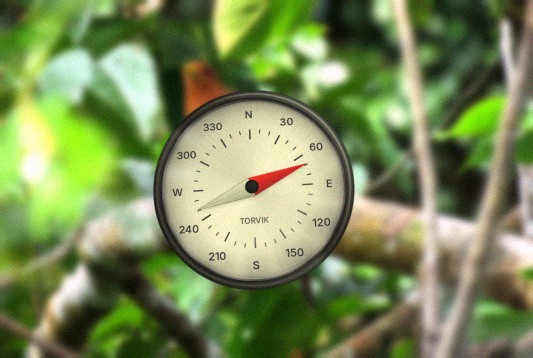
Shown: 70; °
